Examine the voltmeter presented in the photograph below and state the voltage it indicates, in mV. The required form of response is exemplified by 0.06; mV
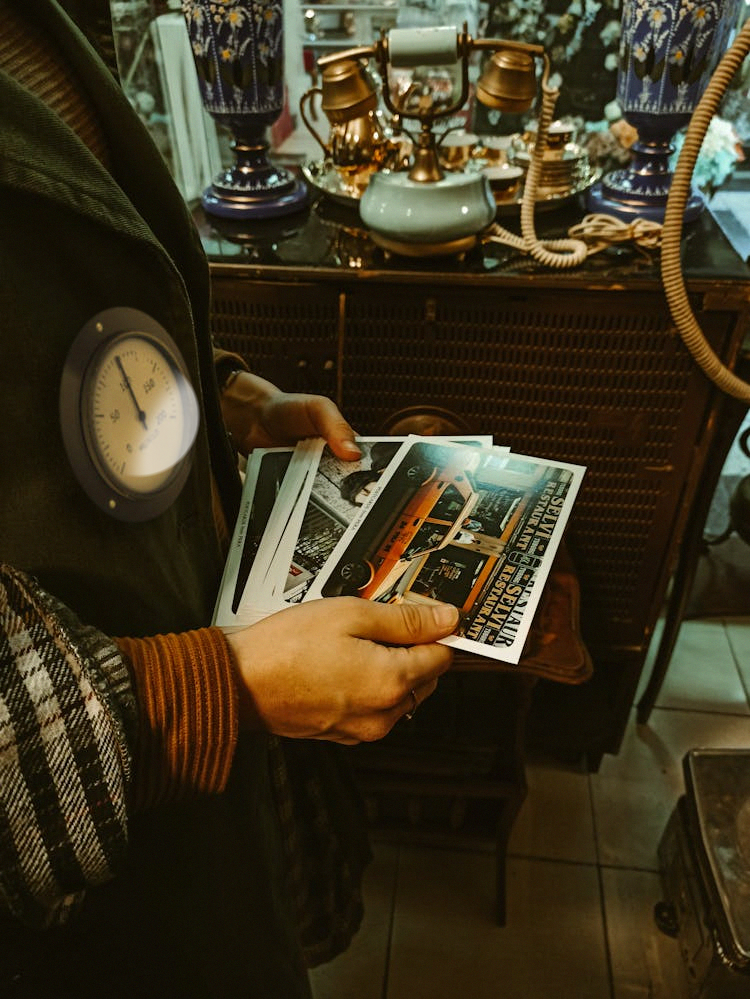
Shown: 100; mV
